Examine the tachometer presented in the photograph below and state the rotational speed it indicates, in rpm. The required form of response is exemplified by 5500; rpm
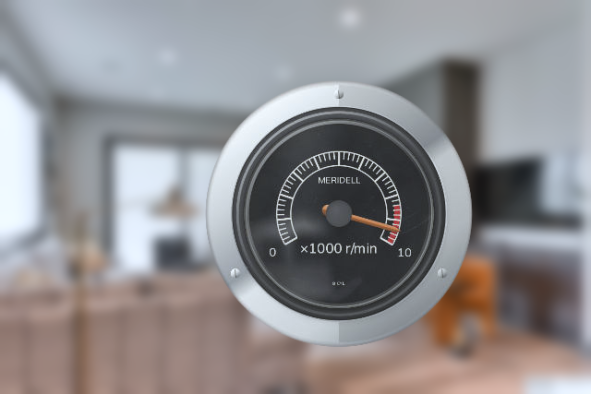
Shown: 9400; rpm
